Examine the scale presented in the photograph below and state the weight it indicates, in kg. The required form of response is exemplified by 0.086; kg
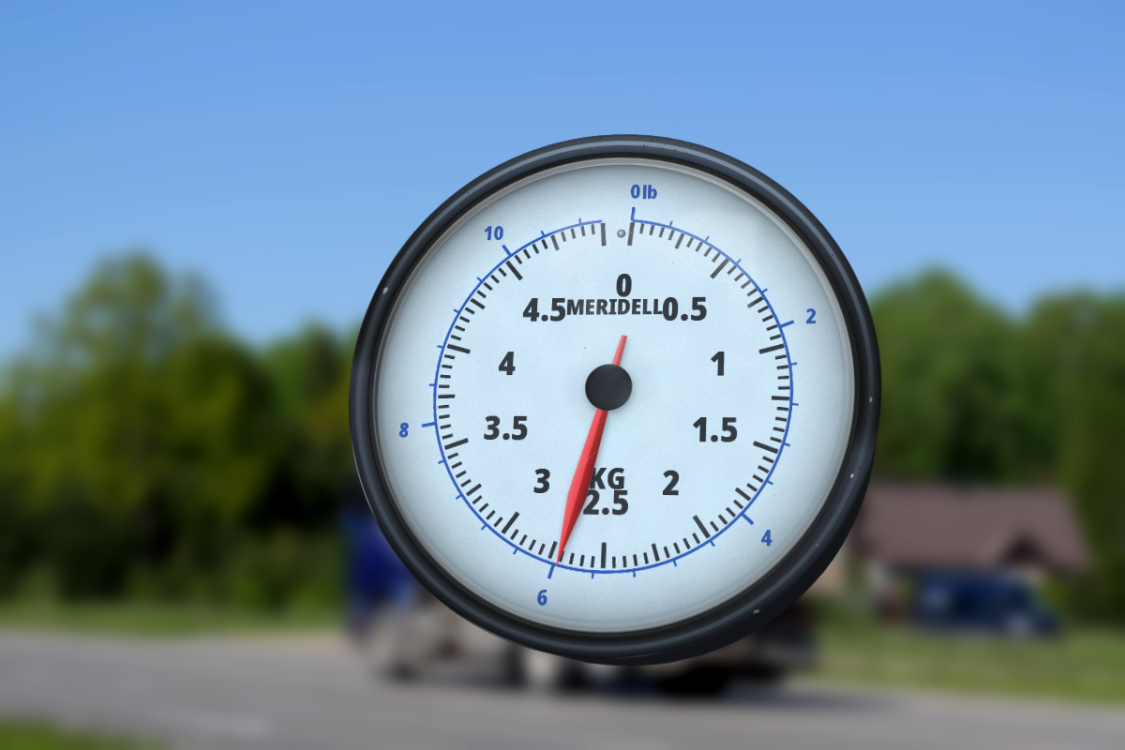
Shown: 2.7; kg
